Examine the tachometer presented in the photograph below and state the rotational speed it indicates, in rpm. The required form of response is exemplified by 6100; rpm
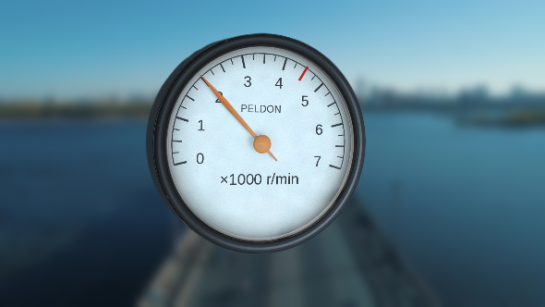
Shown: 2000; rpm
